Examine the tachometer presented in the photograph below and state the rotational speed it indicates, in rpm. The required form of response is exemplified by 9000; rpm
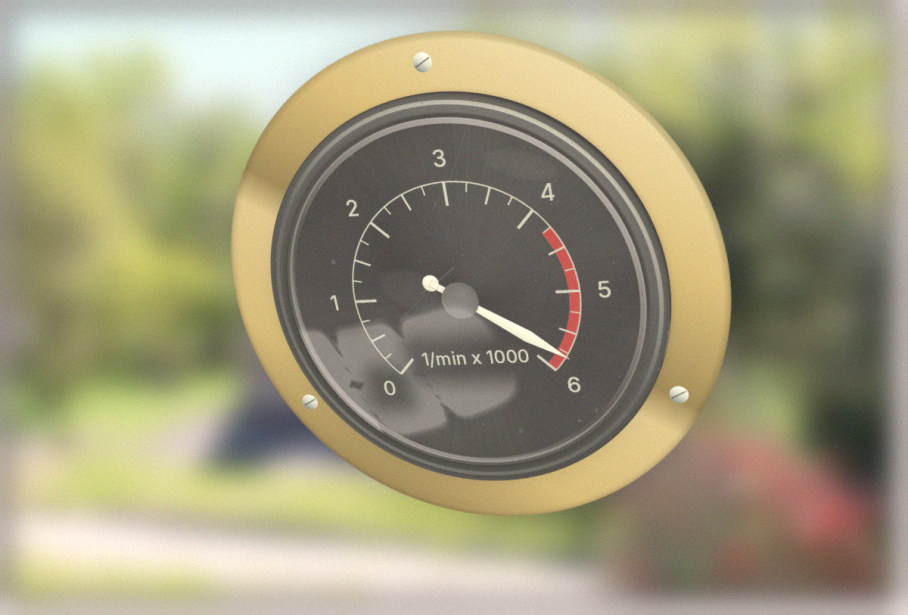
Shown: 5750; rpm
